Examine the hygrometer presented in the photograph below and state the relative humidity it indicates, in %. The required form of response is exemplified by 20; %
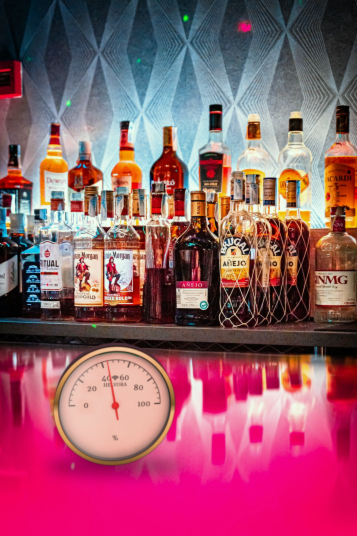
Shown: 44; %
